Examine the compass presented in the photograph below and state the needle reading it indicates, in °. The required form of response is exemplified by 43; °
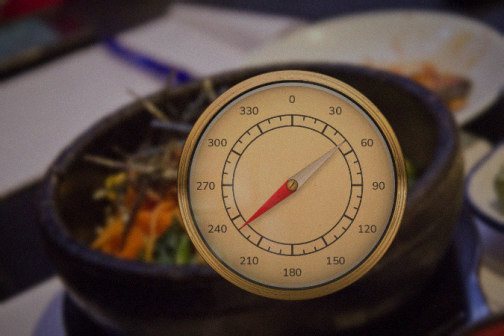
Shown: 230; °
